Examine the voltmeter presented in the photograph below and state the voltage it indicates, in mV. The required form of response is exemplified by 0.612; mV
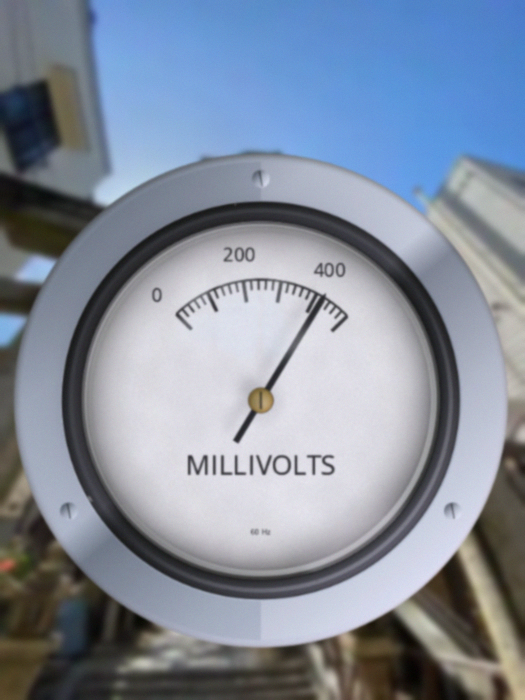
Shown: 420; mV
